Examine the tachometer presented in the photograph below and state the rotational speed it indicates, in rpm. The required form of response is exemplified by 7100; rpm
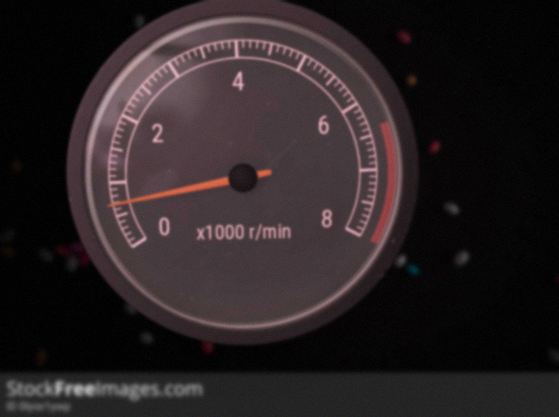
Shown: 700; rpm
